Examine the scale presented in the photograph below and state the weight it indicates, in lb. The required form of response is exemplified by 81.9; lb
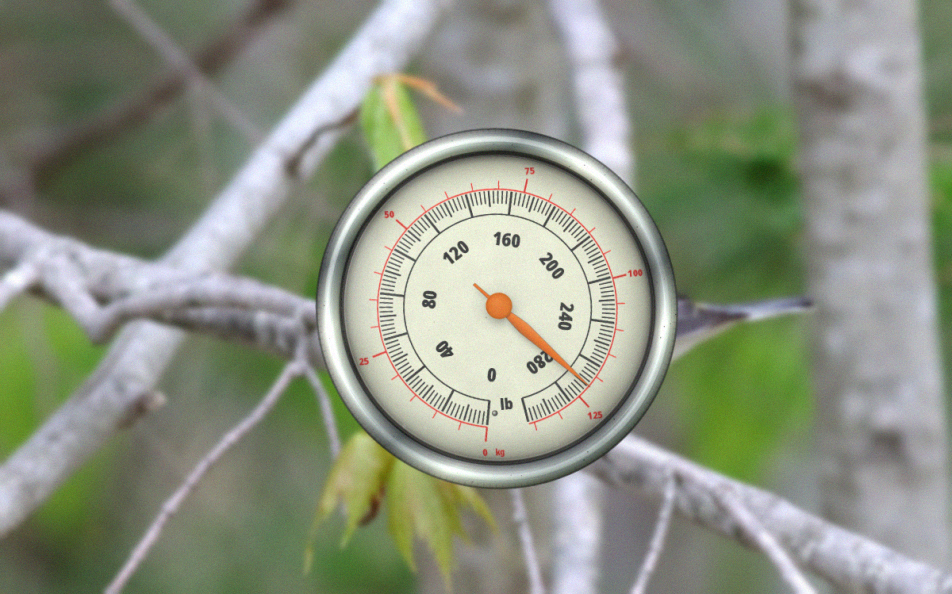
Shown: 270; lb
